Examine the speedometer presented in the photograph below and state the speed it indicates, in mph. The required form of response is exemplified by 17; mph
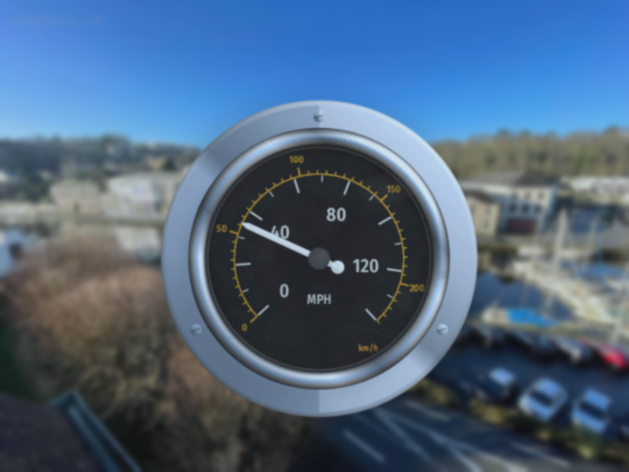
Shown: 35; mph
